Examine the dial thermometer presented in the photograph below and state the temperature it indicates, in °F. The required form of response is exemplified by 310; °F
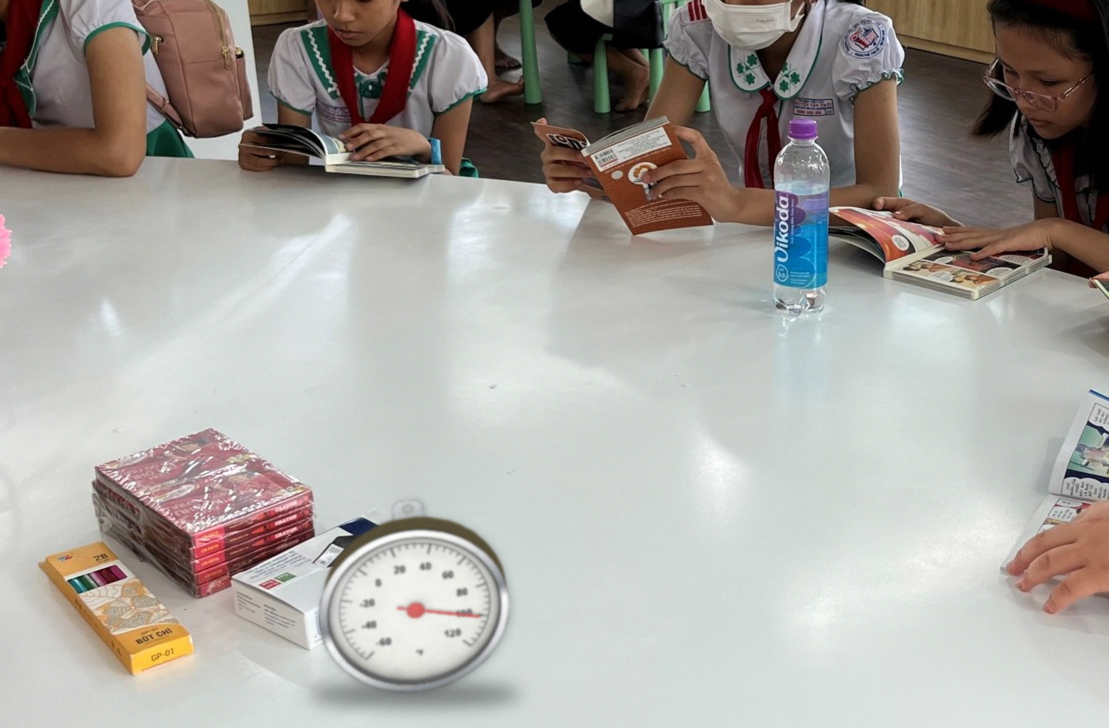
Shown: 100; °F
